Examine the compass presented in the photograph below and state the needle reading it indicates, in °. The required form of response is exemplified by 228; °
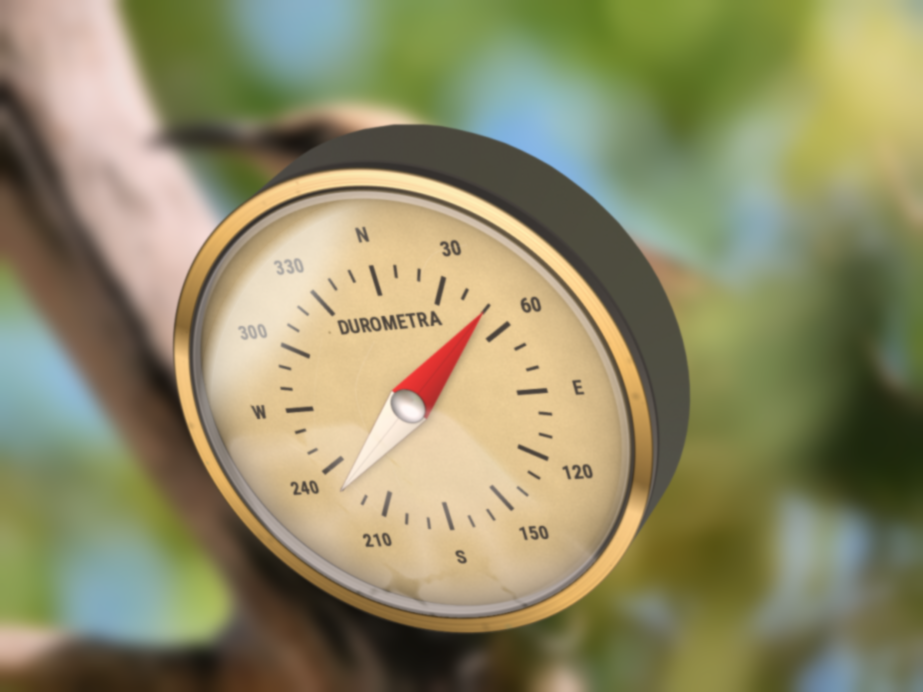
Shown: 50; °
